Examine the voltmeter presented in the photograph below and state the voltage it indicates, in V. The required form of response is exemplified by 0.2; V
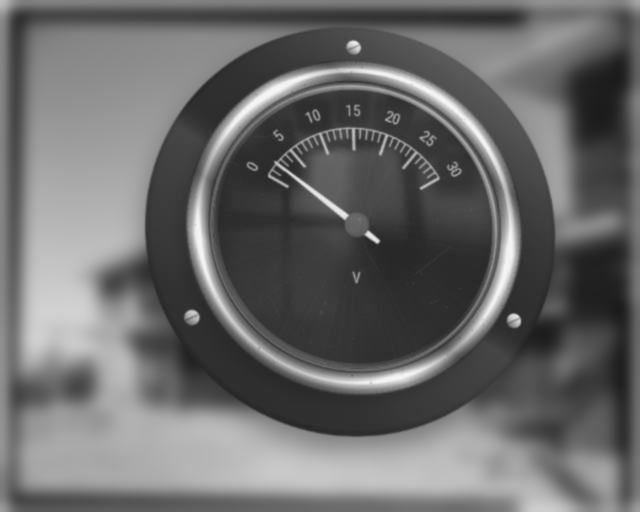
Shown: 2; V
